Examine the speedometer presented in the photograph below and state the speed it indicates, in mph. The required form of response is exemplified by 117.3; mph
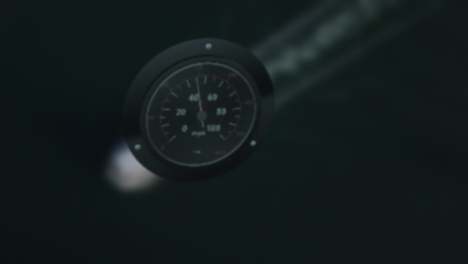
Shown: 45; mph
